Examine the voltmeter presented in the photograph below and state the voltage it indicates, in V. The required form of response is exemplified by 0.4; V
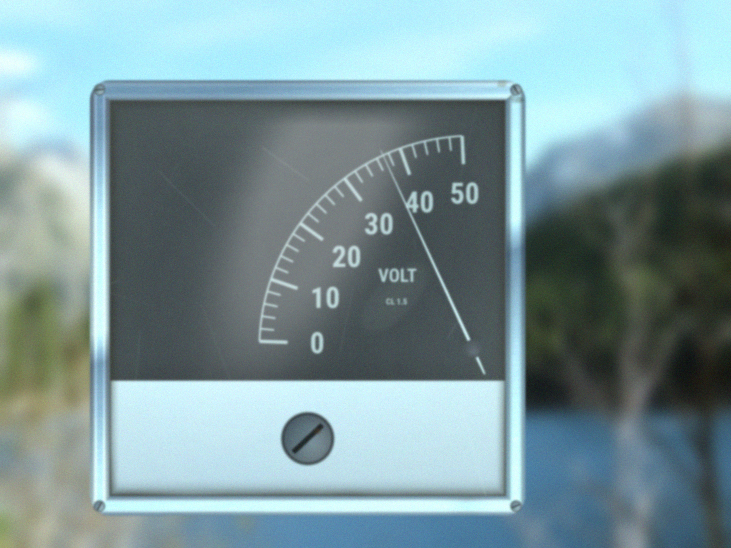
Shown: 37; V
